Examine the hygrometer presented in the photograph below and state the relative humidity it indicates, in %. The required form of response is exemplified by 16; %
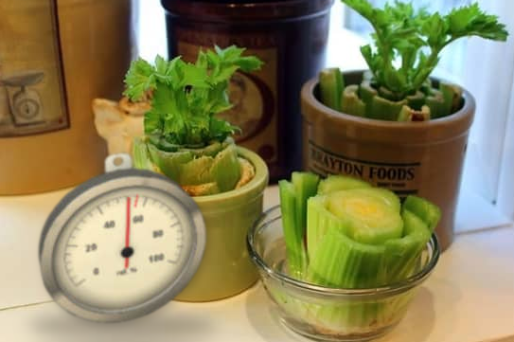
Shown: 52; %
